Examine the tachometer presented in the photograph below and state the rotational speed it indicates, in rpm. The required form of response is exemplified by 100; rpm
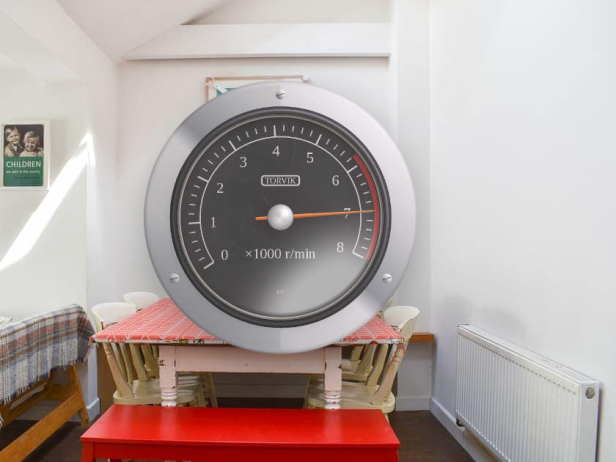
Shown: 7000; rpm
